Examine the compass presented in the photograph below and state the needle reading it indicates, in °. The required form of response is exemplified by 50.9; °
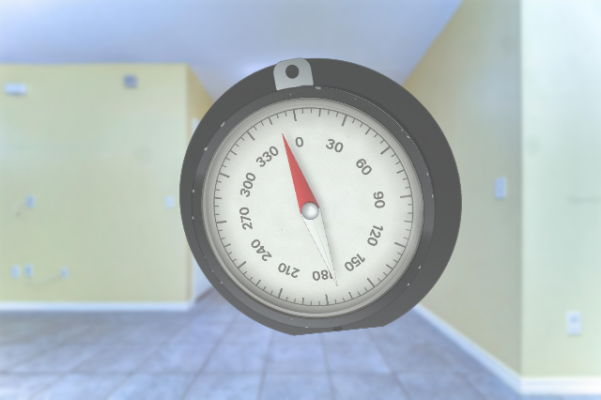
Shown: 350; °
